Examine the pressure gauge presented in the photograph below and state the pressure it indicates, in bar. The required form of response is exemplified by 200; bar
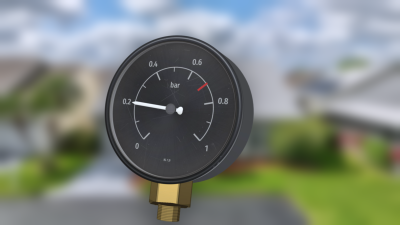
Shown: 0.2; bar
